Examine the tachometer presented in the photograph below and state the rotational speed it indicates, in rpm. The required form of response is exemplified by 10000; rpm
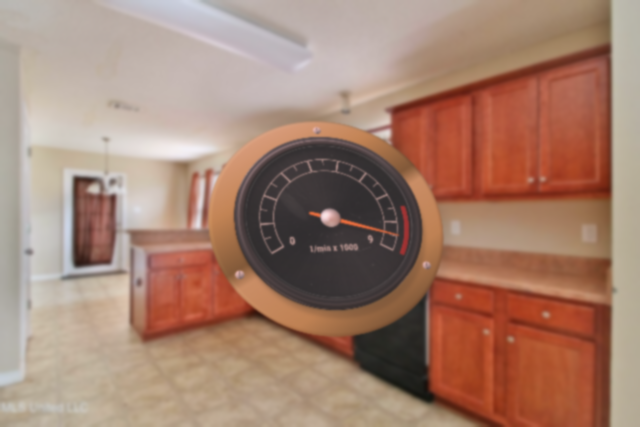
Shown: 8500; rpm
